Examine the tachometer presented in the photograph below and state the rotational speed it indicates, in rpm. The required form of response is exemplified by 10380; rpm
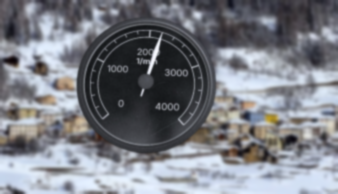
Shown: 2200; rpm
